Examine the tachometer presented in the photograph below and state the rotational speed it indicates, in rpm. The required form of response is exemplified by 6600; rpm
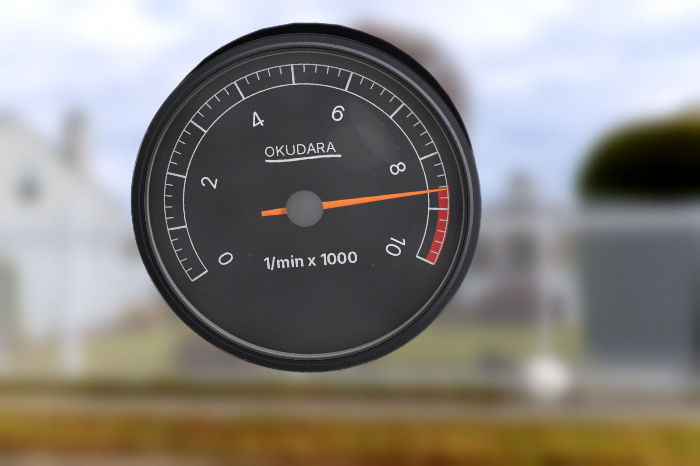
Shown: 8600; rpm
